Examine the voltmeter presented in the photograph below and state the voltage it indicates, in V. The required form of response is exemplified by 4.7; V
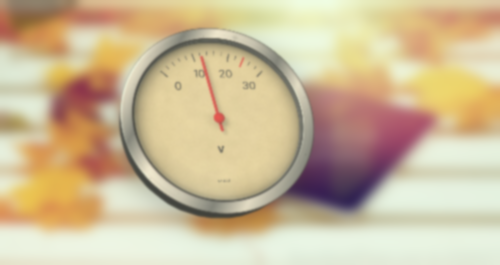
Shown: 12; V
